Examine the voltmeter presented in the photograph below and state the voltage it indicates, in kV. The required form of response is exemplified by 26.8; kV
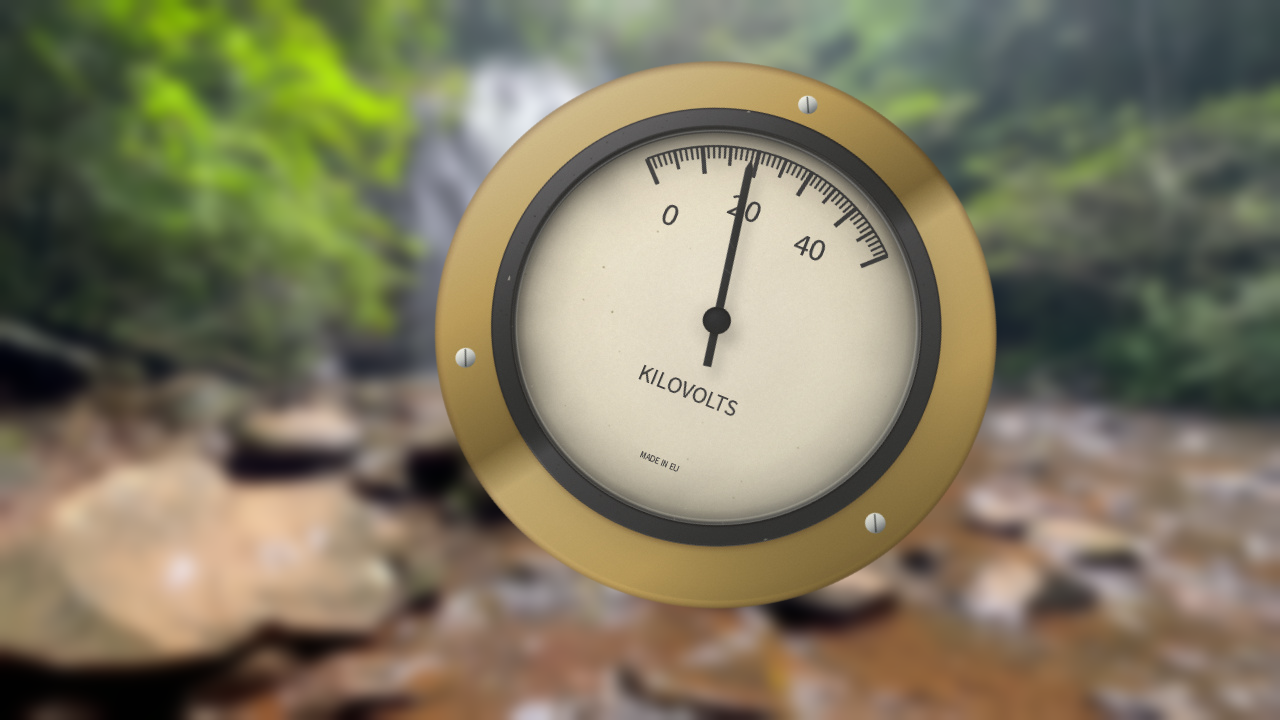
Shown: 19; kV
